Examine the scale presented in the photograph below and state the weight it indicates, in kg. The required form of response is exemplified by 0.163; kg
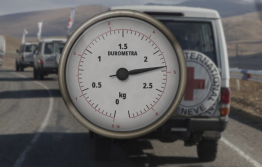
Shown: 2.2; kg
